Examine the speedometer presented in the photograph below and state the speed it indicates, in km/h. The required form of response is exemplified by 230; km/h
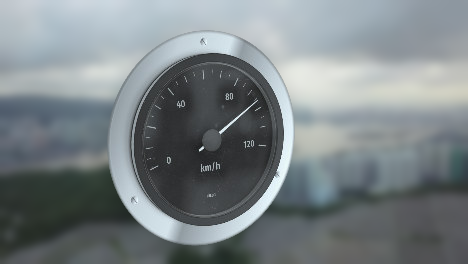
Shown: 95; km/h
